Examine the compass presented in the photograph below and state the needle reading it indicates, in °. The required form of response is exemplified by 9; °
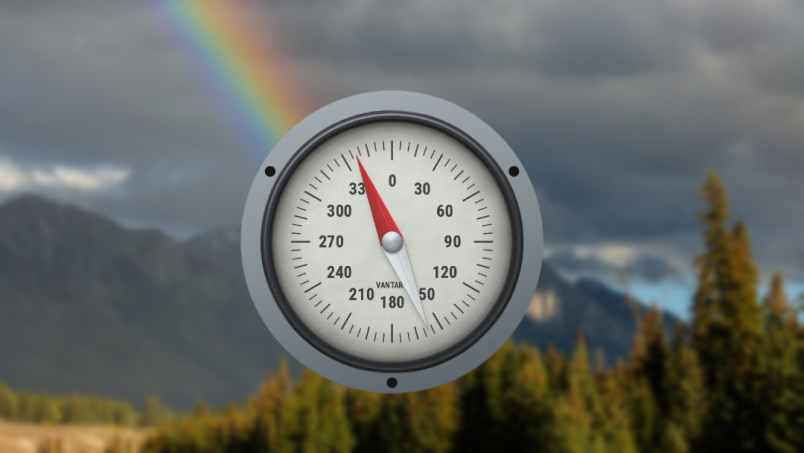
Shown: 337.5; °
